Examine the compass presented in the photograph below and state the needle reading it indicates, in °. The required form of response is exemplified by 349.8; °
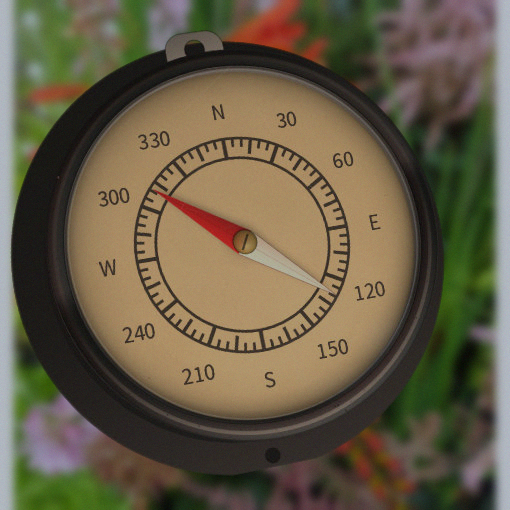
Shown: 310; °
